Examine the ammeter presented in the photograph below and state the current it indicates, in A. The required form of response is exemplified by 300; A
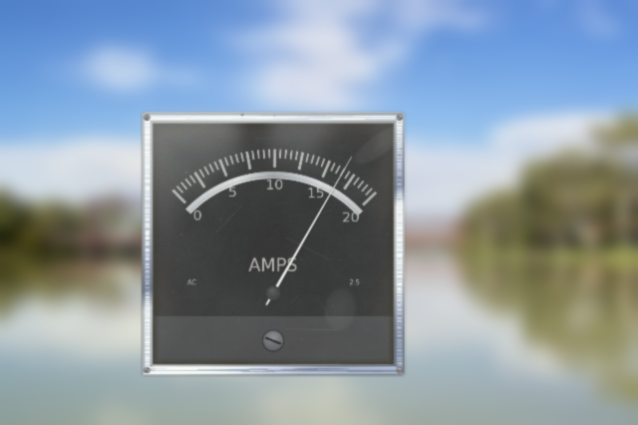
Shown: 16.5; A
